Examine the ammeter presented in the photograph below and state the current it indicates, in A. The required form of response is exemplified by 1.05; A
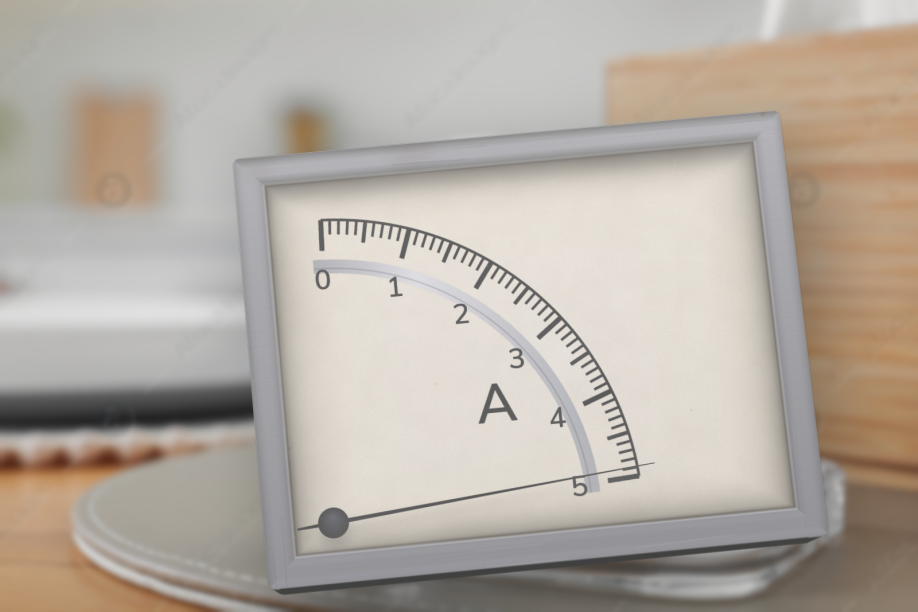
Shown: 4.9; A
